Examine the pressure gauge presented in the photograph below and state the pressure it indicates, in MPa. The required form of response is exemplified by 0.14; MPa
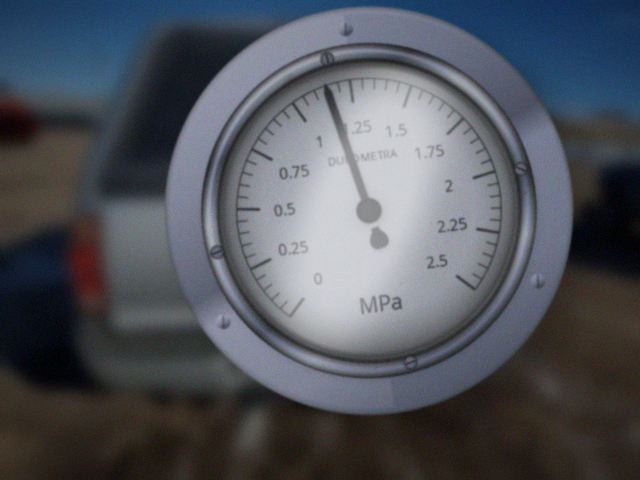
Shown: 1.15; MPa
